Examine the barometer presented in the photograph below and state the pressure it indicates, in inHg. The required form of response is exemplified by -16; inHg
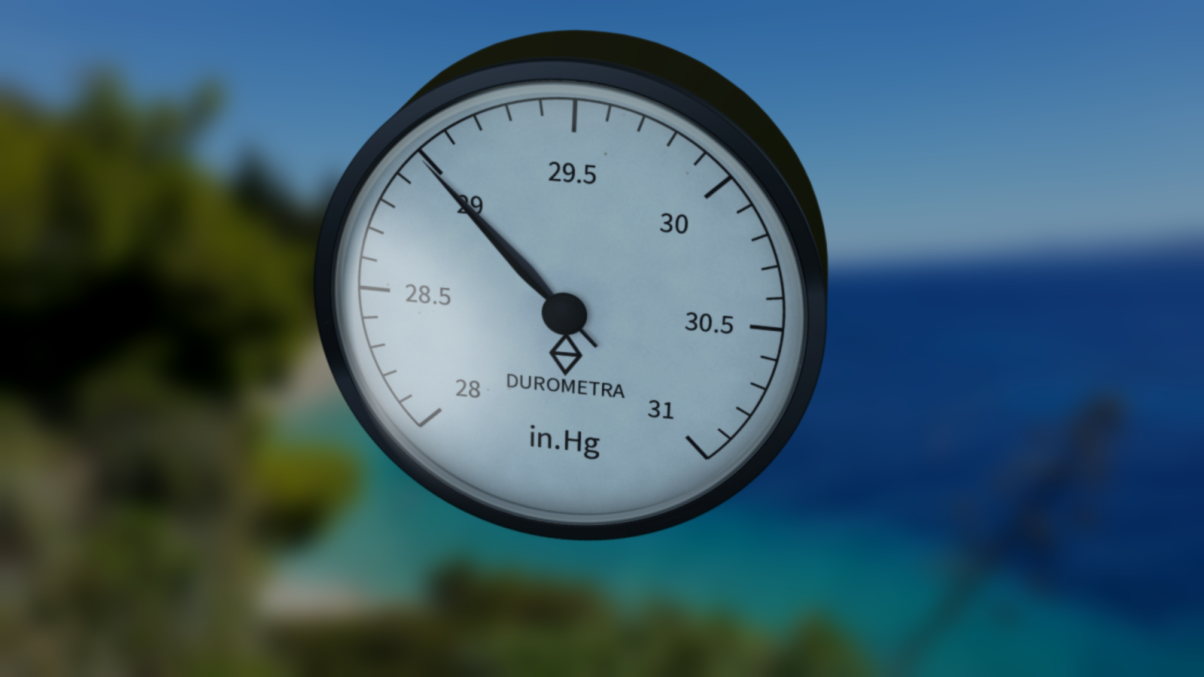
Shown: 29; inHg
